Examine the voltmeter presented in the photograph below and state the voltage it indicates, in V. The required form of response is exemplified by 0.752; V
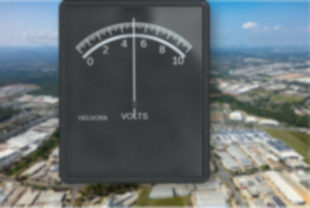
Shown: 5; V
